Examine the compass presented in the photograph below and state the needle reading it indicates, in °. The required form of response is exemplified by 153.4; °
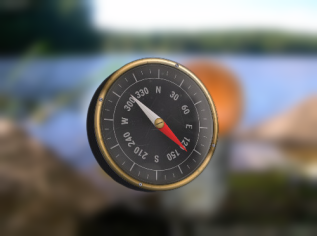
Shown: 130; °
